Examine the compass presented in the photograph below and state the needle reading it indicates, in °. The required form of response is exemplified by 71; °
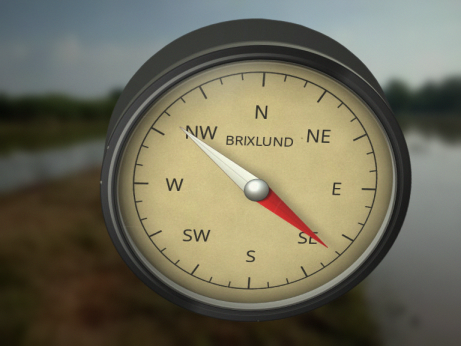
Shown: 130; °
